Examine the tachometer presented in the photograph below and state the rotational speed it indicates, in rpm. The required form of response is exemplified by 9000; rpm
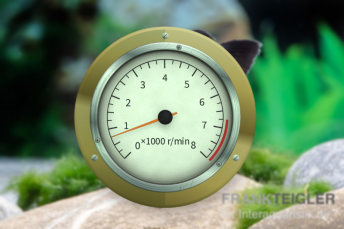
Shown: 750; rpm
